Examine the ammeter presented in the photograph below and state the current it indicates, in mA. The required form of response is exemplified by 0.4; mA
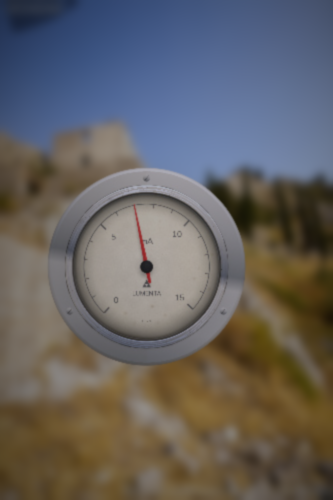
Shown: 7; mA
